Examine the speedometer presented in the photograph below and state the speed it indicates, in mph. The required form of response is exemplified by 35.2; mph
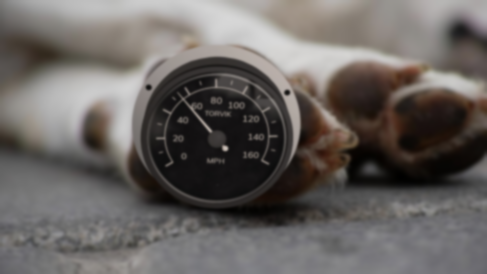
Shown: 55; mph
